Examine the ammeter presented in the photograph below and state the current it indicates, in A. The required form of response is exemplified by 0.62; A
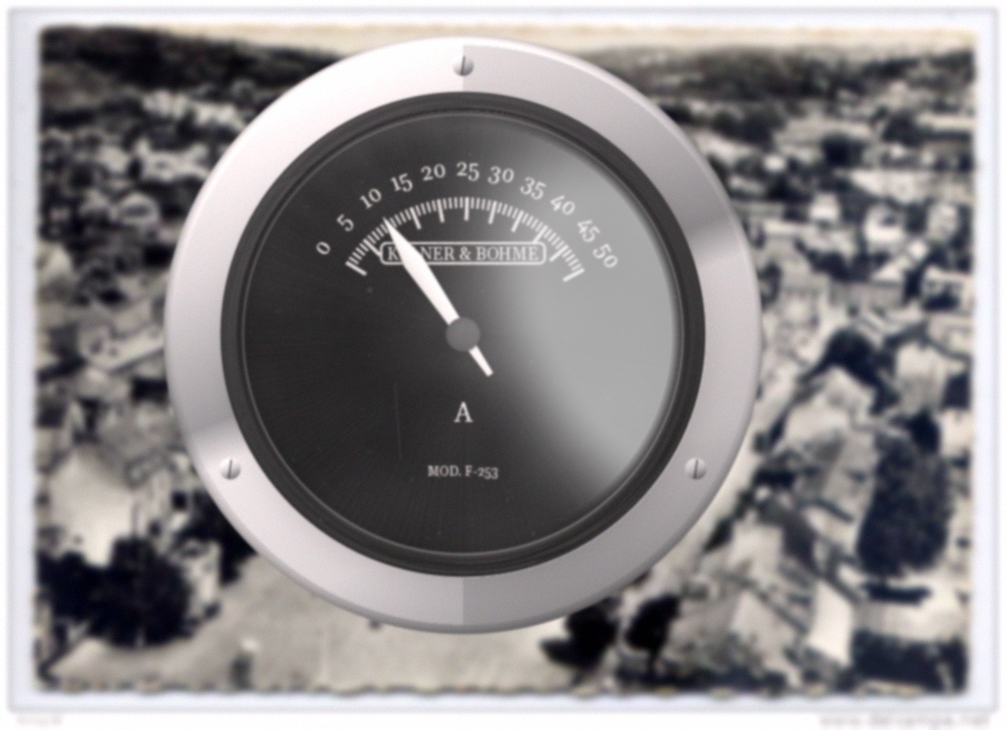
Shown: 10; A
